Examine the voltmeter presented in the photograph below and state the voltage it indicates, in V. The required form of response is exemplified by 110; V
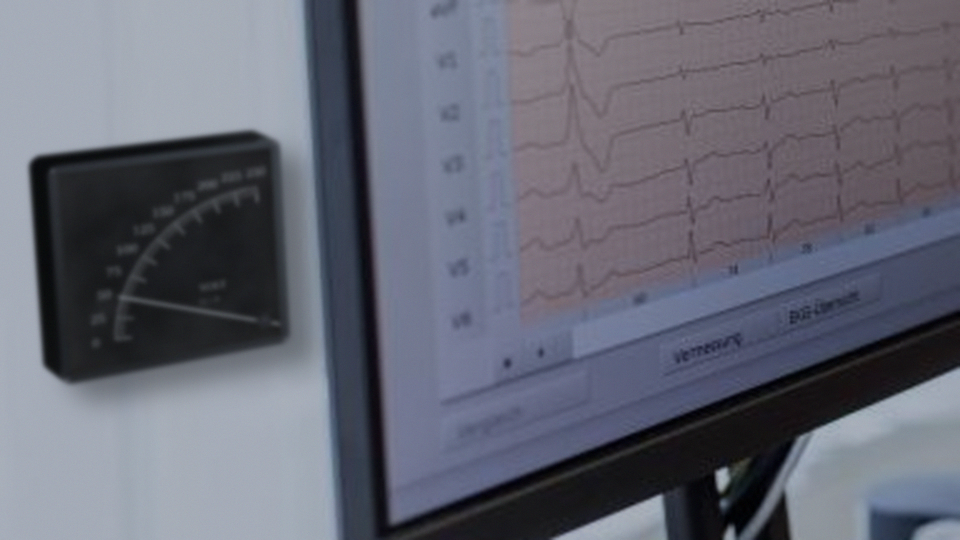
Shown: 50; V
